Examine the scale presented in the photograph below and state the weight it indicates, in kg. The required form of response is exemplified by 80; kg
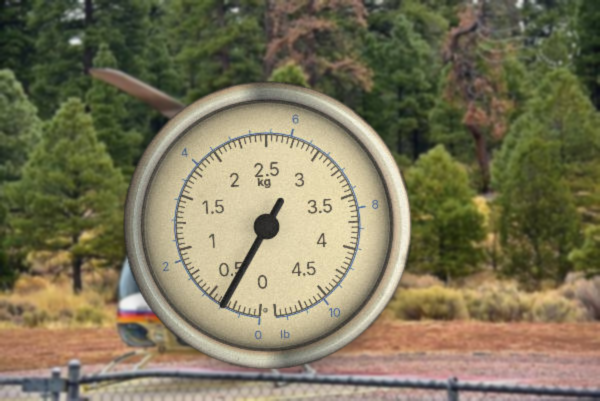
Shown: 0.35; kg
